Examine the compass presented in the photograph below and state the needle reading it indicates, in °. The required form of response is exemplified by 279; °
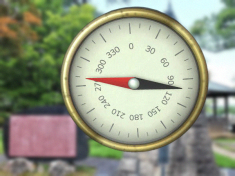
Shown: 280; °
